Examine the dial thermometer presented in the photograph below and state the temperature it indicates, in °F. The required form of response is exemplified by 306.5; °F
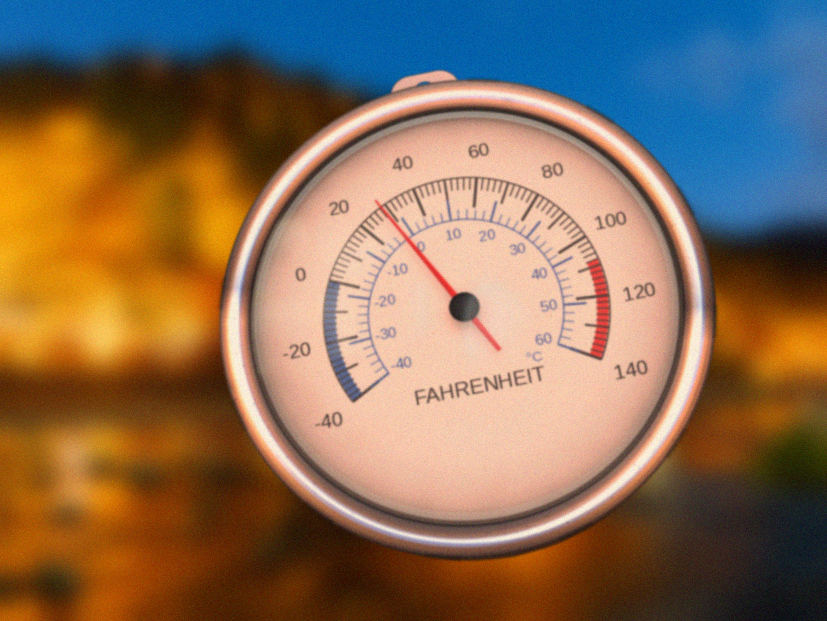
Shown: 28; °F
